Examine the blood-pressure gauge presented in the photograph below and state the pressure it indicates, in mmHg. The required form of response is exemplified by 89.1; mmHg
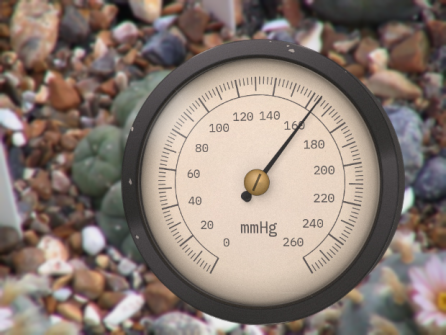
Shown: 164; mmHg
